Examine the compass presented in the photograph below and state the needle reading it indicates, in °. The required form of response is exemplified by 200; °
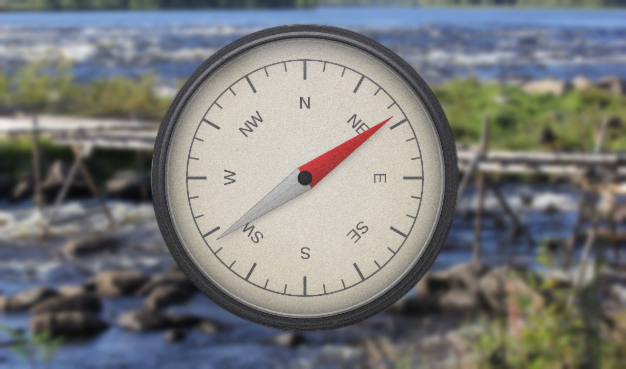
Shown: 55; °
